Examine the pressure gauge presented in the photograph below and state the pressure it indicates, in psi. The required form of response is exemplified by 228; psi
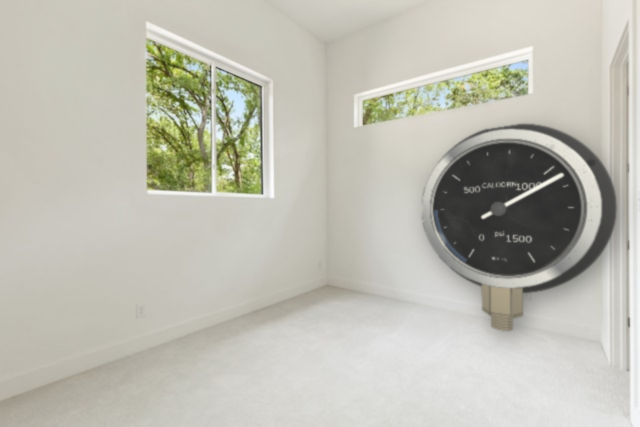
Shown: 1050; psi
